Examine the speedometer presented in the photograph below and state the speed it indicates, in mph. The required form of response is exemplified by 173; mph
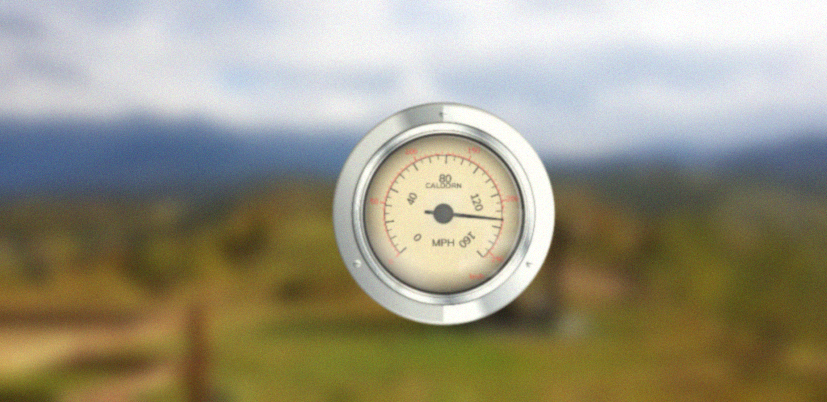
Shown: 135; mph
